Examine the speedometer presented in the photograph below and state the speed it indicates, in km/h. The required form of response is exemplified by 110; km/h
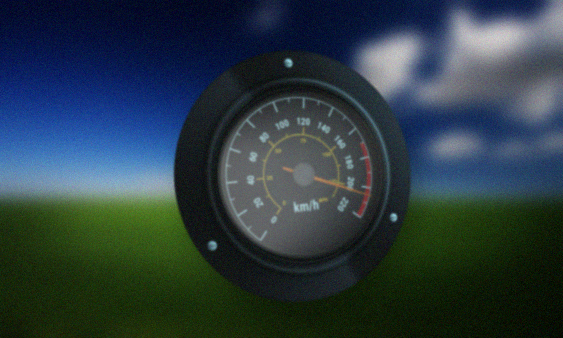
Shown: 205; km/h
